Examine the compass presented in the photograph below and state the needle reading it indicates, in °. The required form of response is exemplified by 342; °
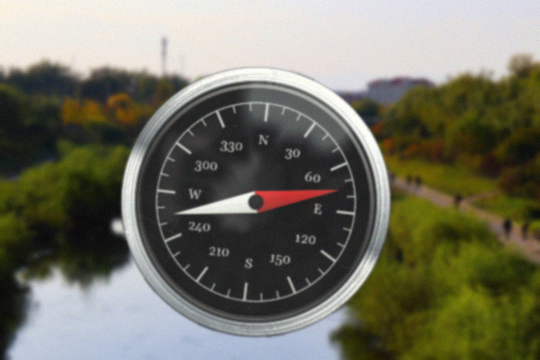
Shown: 75; °
